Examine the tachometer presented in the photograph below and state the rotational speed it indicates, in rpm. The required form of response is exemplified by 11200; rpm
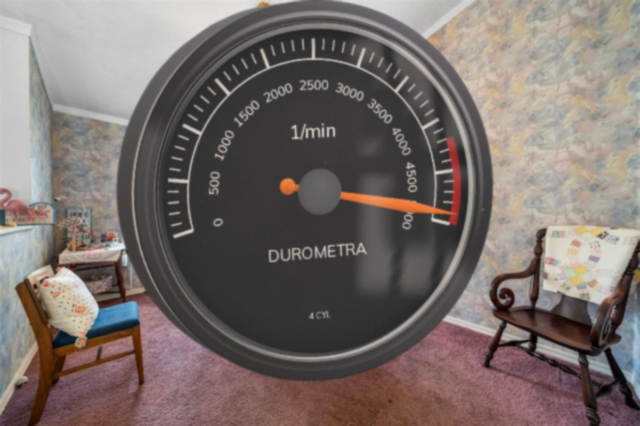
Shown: 4900; rpm
